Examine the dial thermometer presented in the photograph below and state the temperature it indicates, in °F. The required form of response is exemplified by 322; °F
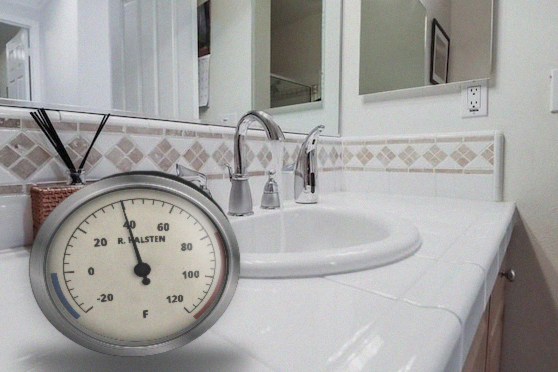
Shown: 40; °F
